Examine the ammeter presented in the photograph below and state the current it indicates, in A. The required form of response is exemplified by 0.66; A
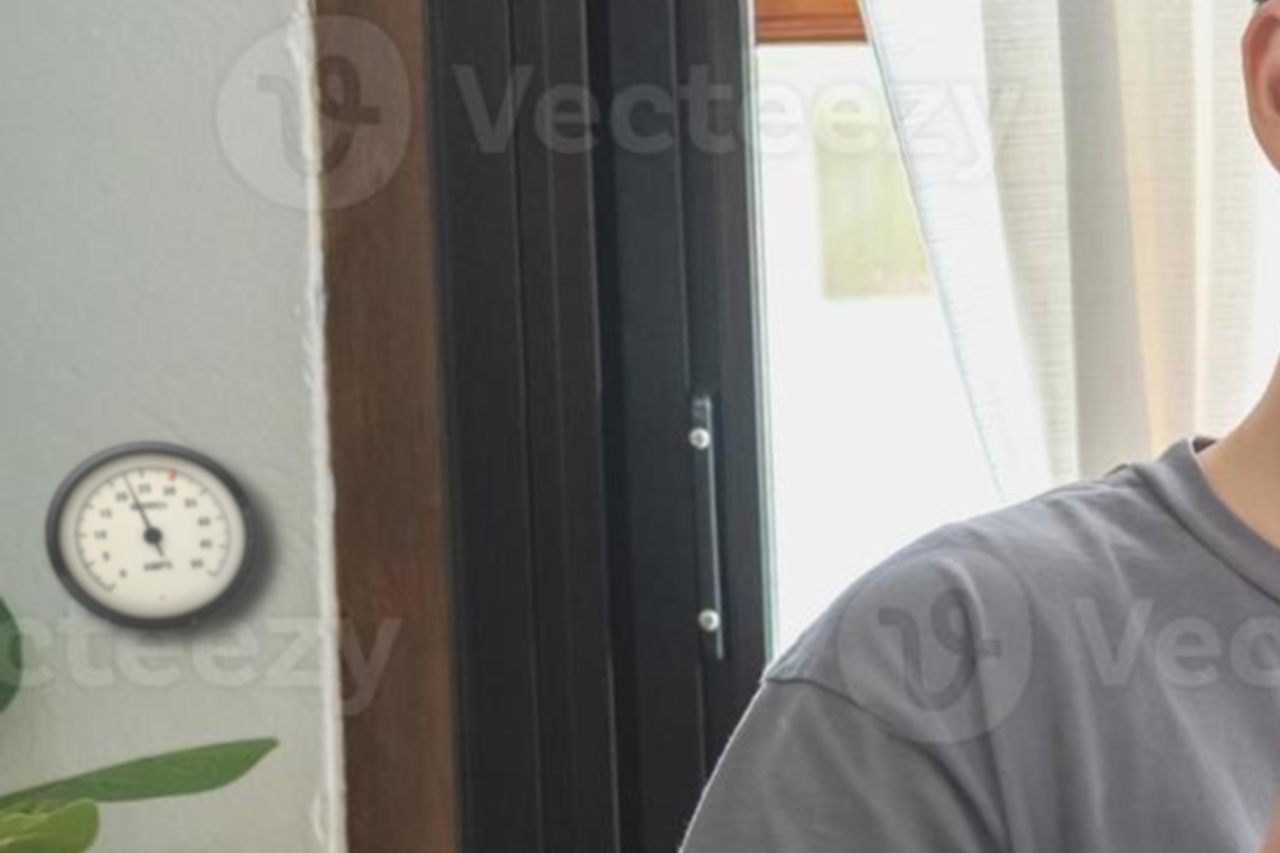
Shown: 22.5; A
